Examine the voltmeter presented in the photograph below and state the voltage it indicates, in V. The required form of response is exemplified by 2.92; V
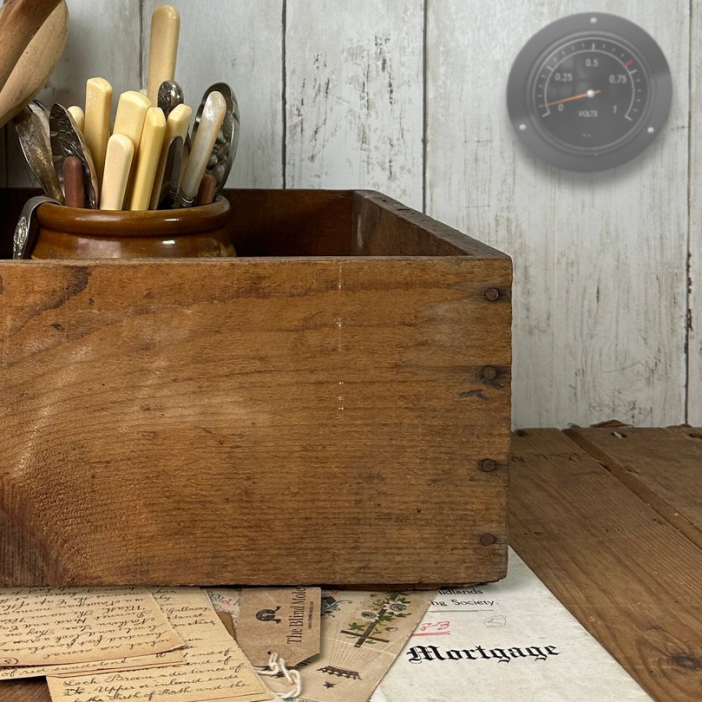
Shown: 0.05; V
